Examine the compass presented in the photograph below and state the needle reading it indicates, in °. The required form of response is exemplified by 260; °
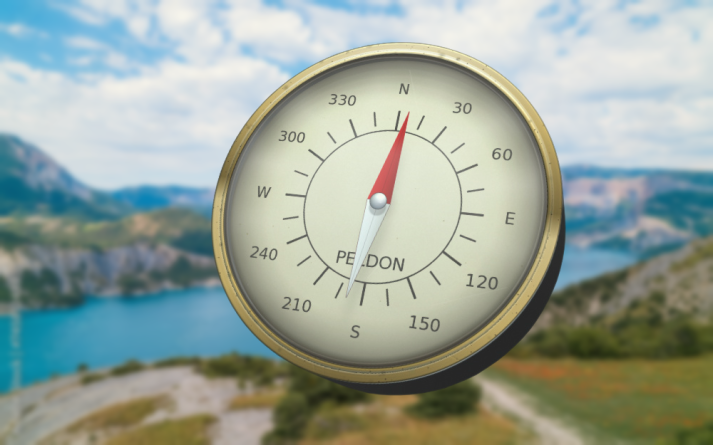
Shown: 7.5; °
